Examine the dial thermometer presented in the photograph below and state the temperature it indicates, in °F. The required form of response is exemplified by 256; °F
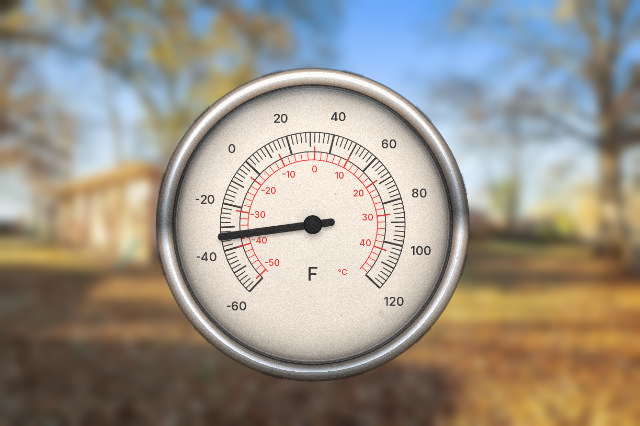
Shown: -34; °F
